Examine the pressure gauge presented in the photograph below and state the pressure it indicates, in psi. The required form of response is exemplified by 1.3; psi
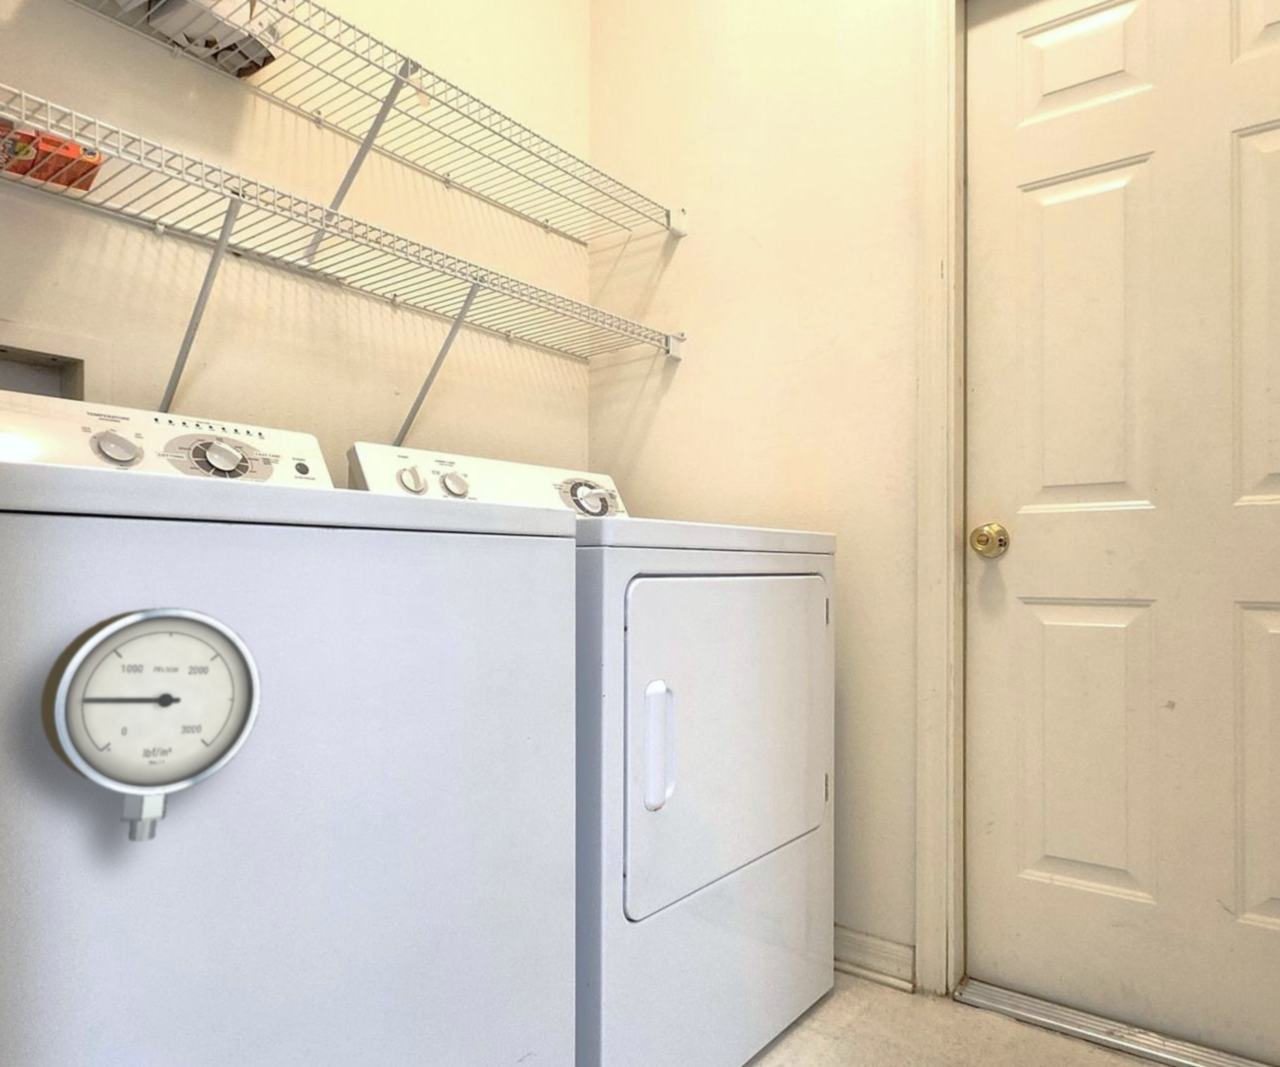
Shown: 500; psi
